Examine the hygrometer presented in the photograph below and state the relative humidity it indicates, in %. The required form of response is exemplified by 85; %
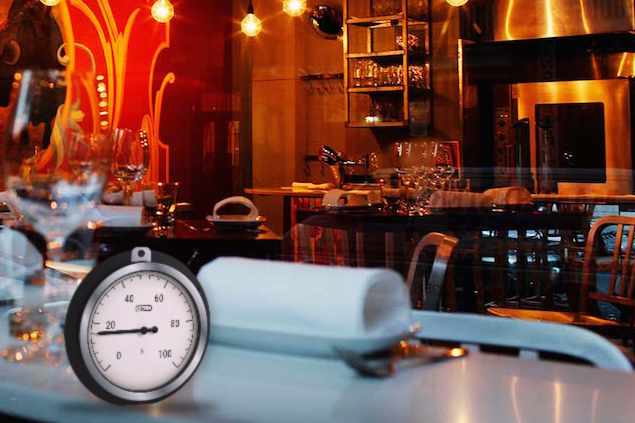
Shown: 16; %
